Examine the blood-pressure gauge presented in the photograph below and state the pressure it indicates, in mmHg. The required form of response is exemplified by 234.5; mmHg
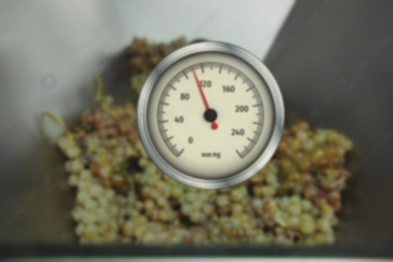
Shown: 110; mmHg
